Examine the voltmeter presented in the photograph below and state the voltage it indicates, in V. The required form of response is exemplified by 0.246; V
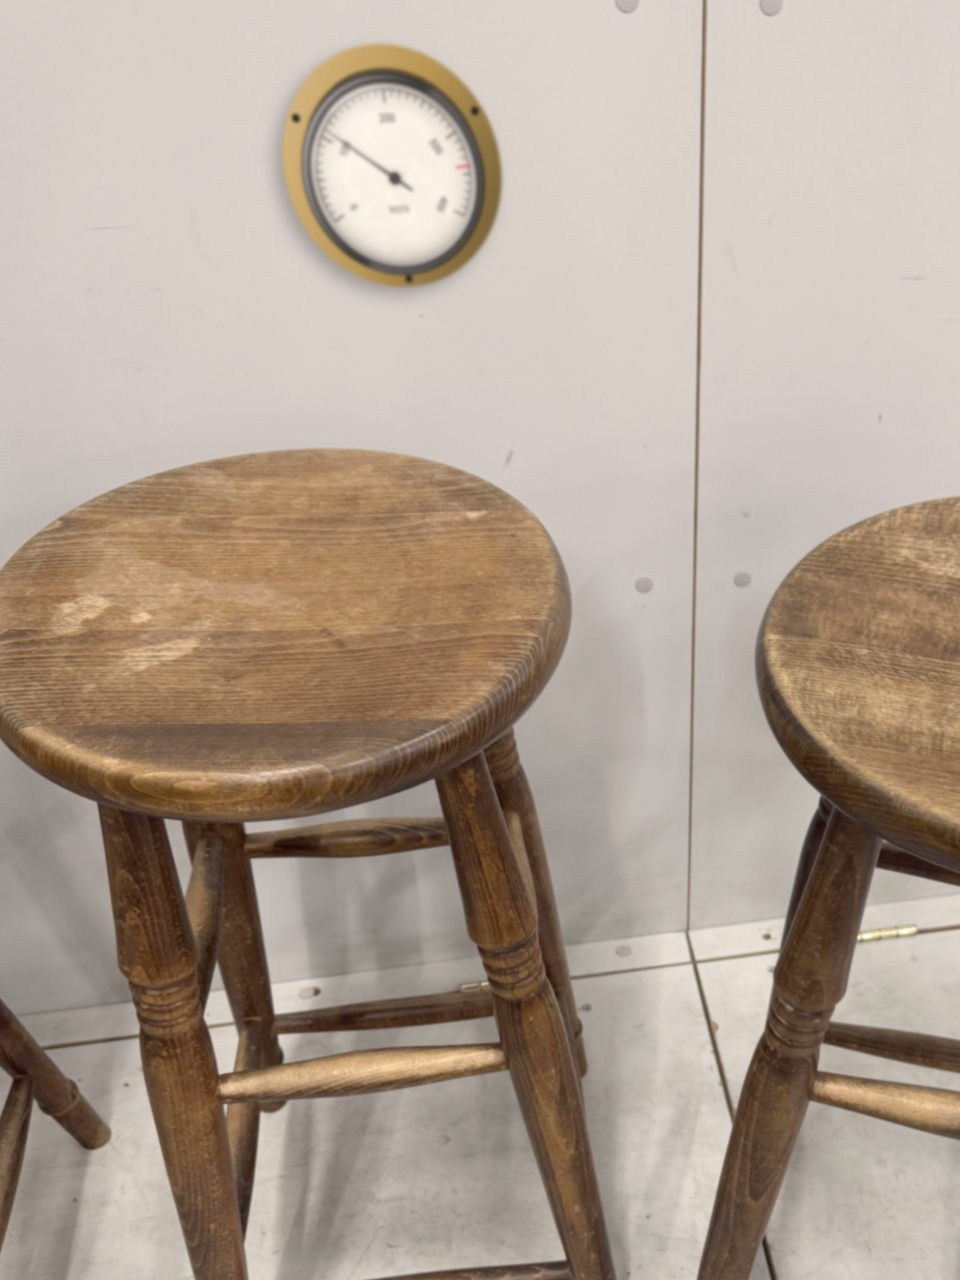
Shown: 110; V
